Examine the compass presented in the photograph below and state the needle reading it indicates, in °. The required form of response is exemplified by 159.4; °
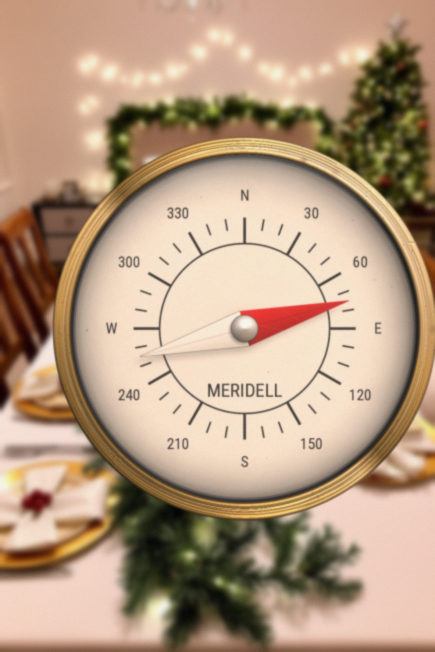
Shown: 75; °
